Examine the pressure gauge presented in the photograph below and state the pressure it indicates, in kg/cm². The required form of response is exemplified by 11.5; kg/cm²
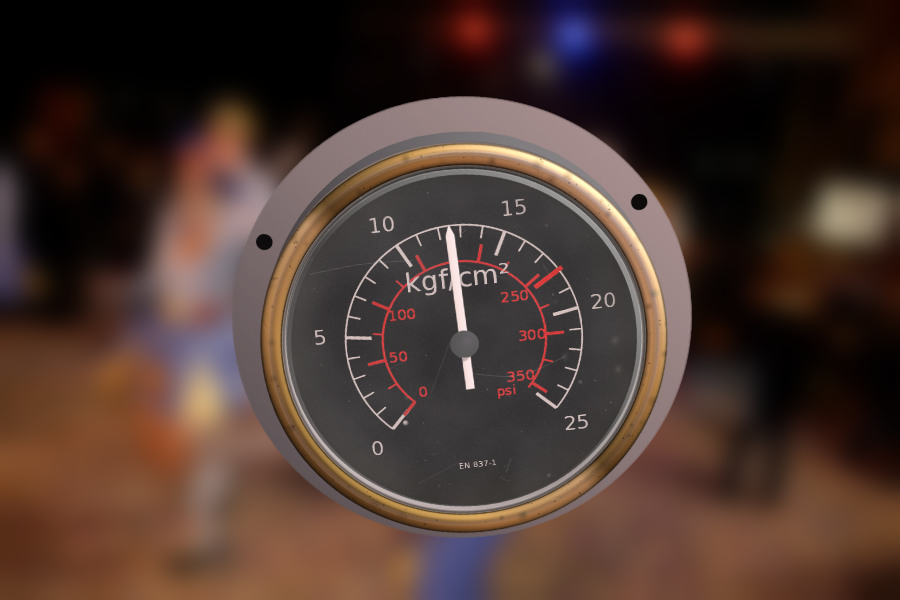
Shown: 12.5; kg/cm²
